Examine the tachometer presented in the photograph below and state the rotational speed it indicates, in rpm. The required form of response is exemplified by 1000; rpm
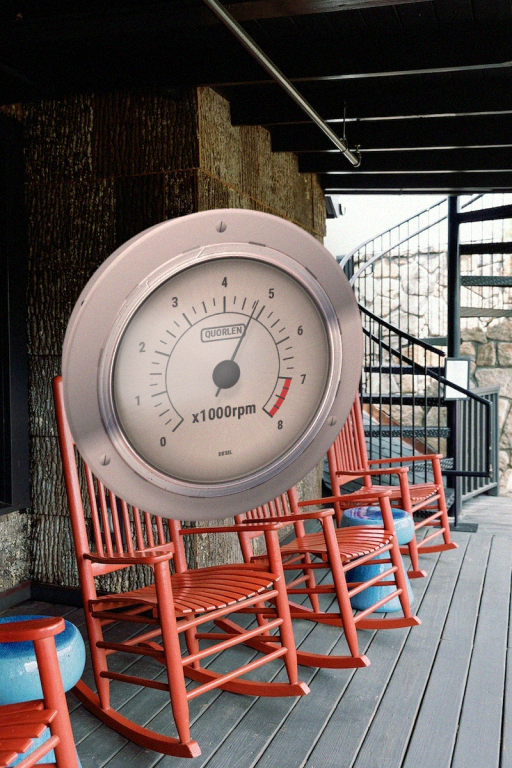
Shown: 4750; rpm
